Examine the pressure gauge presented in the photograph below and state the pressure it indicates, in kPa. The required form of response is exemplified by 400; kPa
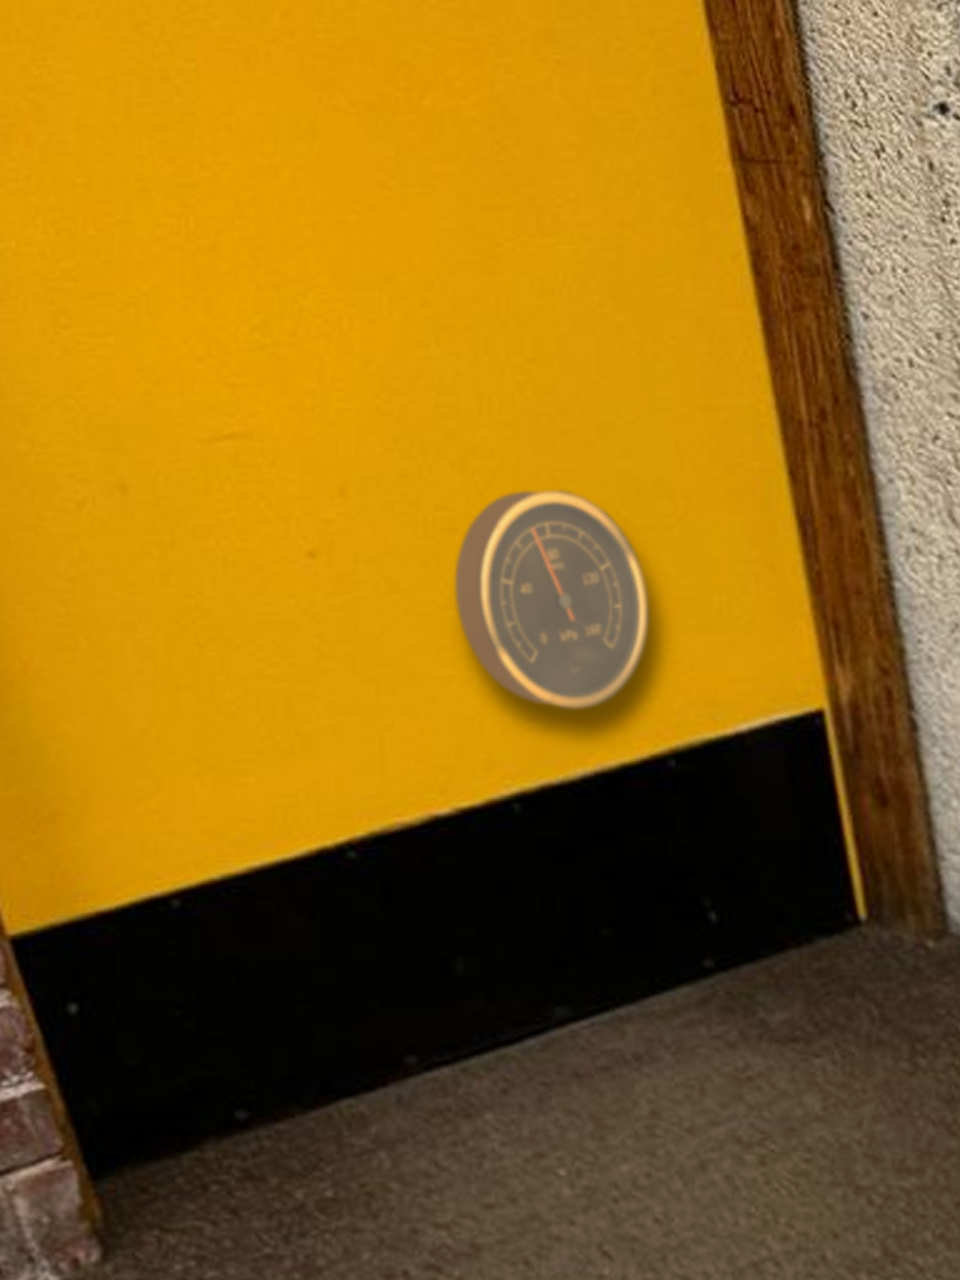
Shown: 70; kPa
